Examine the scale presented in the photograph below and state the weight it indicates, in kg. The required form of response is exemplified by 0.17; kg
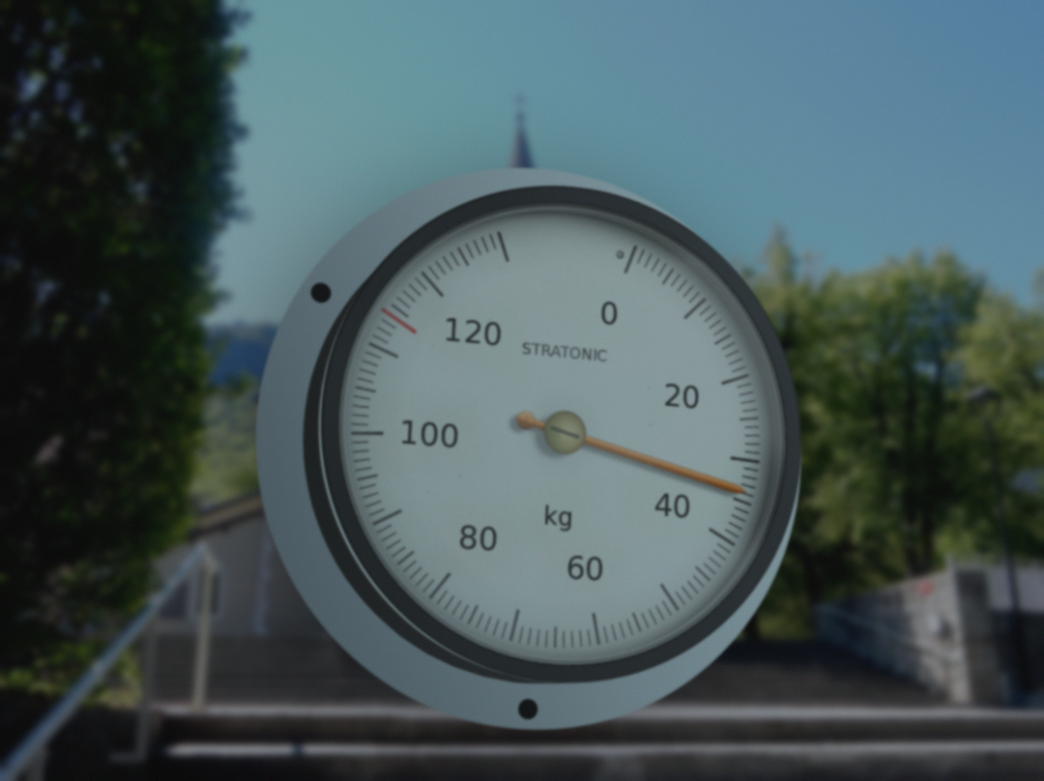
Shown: 34; kg
